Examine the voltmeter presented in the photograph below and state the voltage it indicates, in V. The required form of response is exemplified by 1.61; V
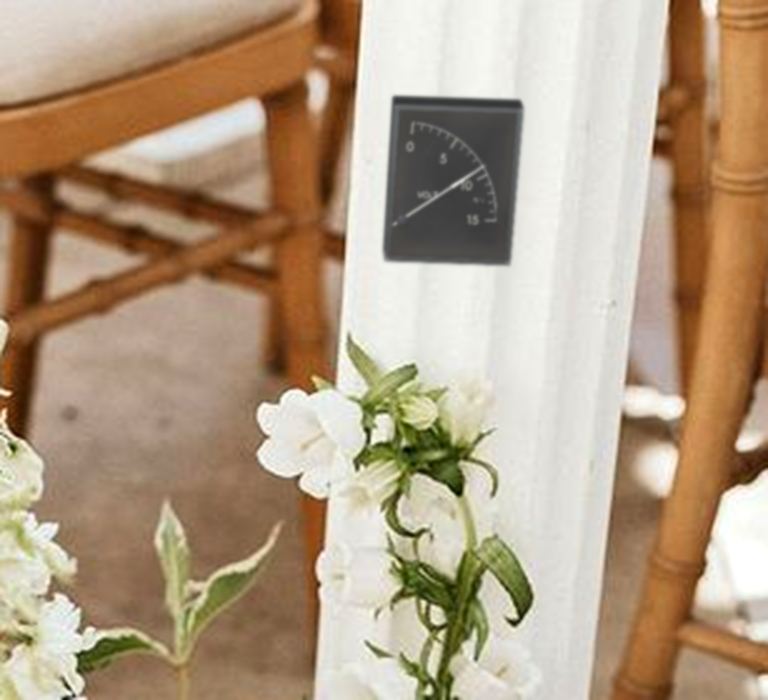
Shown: 9; V
